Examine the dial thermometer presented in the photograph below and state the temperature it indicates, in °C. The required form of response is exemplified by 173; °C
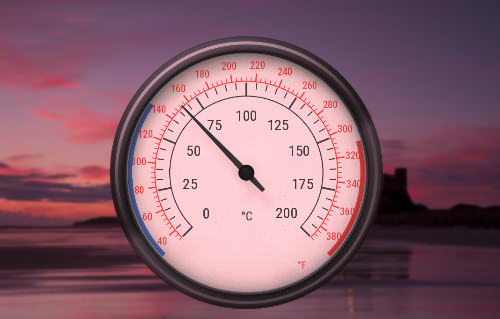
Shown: 67.5; °C
